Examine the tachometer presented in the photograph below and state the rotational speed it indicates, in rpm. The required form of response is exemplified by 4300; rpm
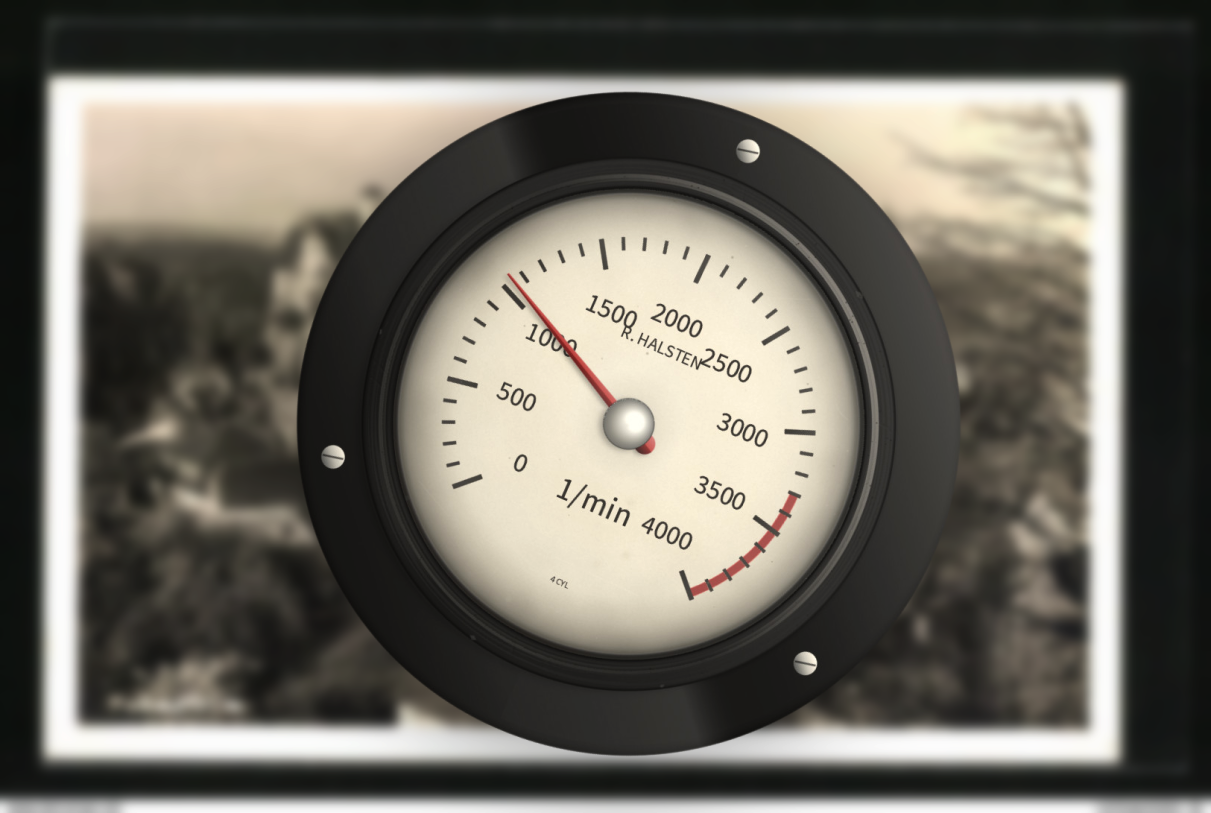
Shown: 1050; rpm
